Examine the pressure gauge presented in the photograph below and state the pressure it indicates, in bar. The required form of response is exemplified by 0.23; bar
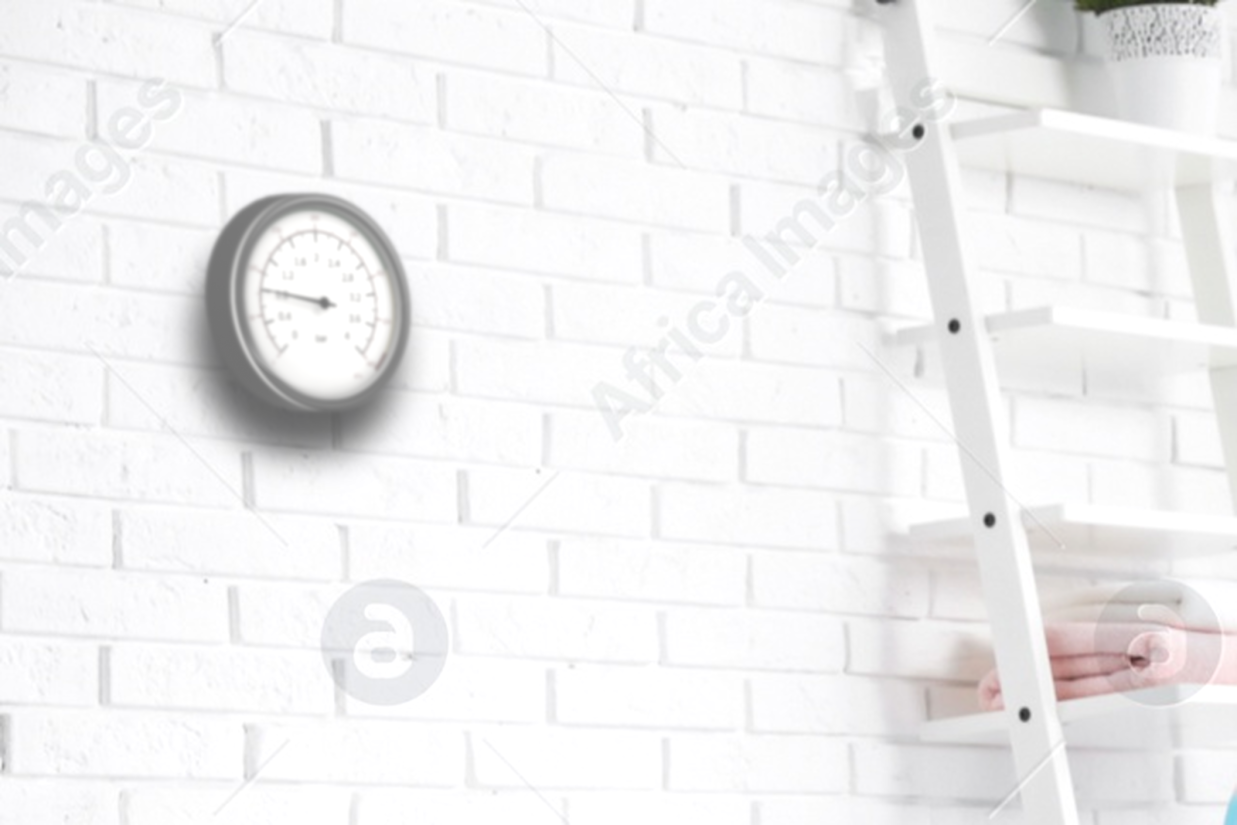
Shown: 0.8; bar
